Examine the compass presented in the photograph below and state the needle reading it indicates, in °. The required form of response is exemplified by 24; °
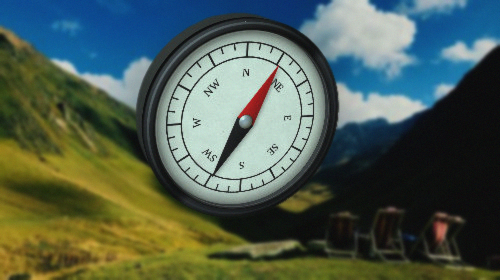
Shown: 30; °
